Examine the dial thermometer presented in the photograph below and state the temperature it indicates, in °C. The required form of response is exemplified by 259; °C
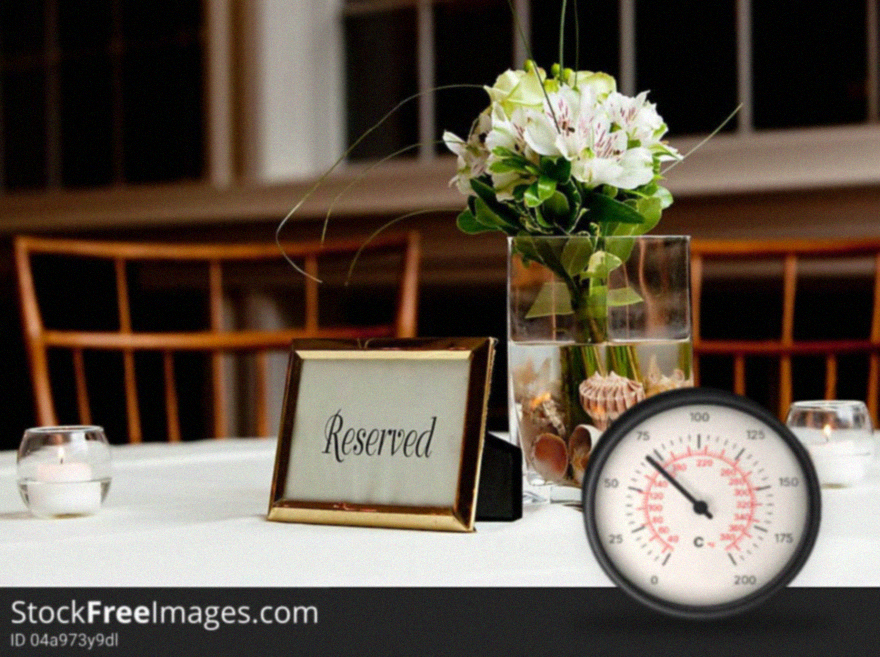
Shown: 70; °C
